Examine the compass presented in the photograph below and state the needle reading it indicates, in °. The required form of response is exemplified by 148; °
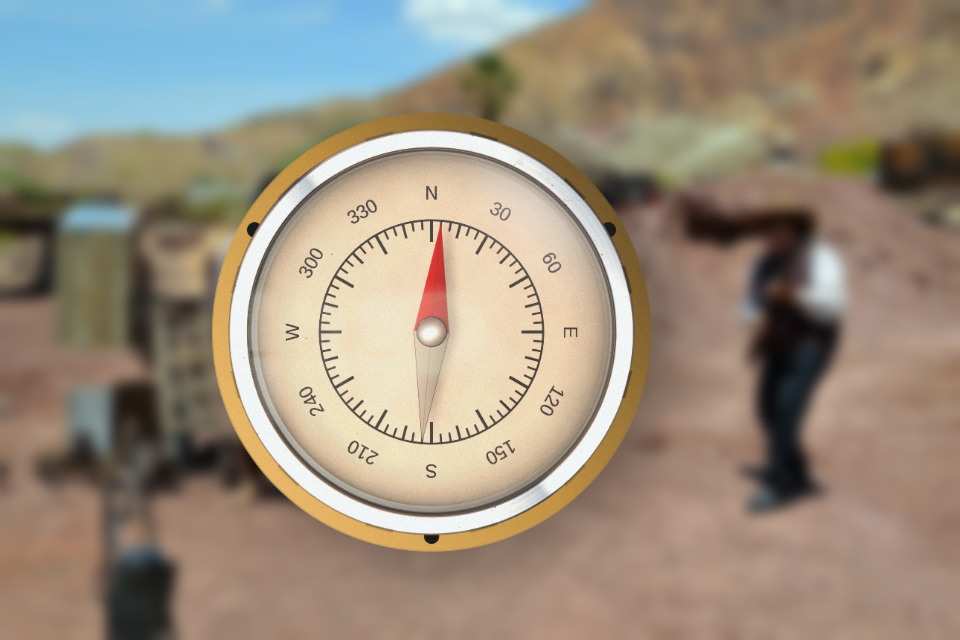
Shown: 5; °
